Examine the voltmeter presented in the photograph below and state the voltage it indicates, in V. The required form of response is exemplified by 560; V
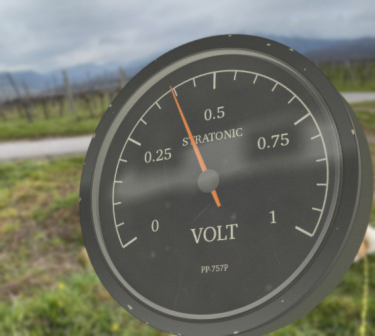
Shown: 0.4; V
